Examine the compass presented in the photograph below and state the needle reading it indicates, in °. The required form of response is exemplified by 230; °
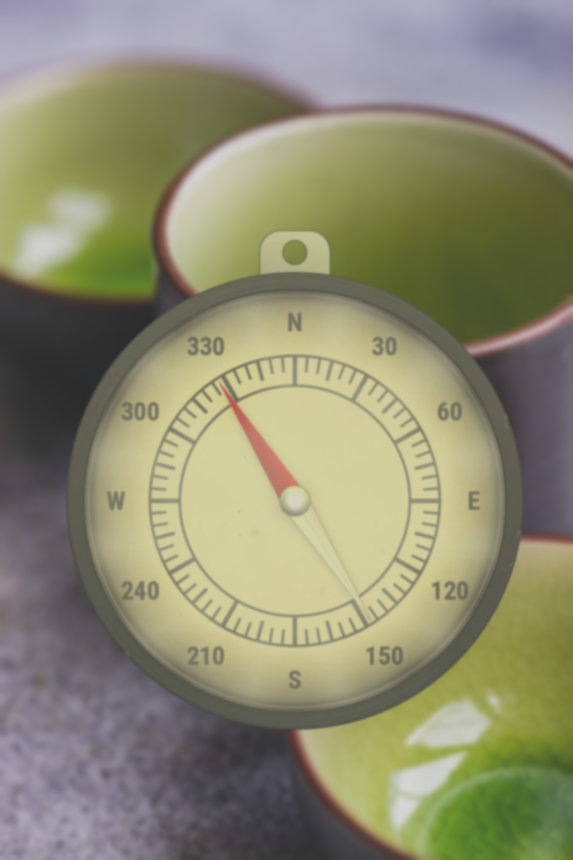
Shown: 327.5; °
